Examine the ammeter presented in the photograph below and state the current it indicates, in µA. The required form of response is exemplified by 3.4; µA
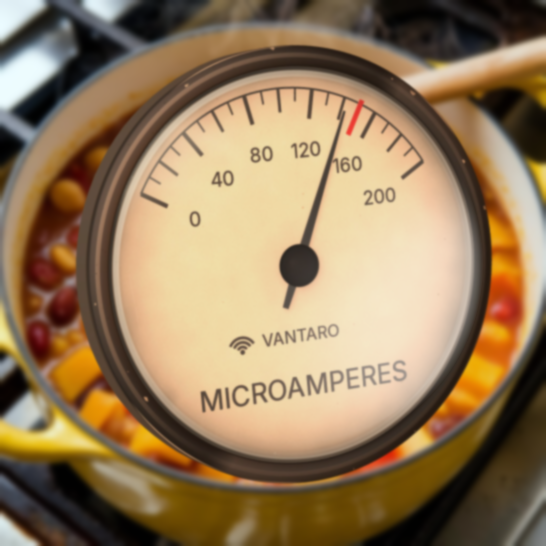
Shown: 140; µA
